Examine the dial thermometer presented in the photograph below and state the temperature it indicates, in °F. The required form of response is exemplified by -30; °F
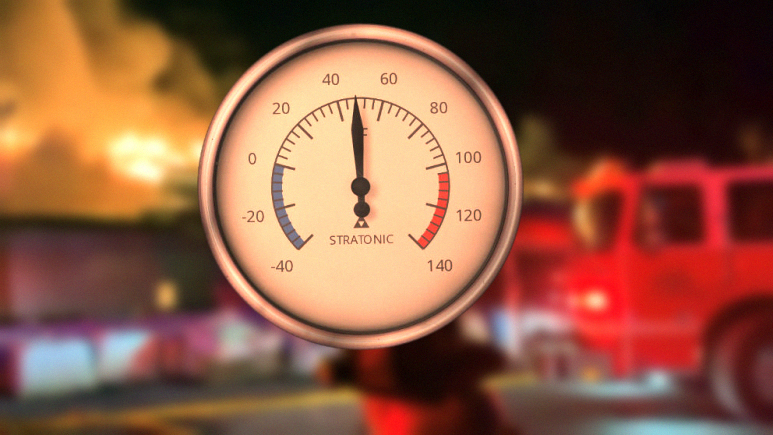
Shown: 48; °F
